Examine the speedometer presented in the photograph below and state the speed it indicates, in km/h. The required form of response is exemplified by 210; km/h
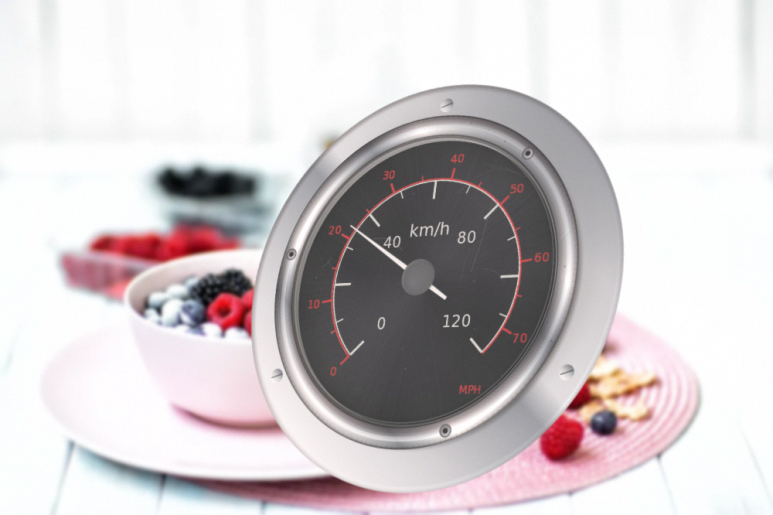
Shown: 35; km/h
